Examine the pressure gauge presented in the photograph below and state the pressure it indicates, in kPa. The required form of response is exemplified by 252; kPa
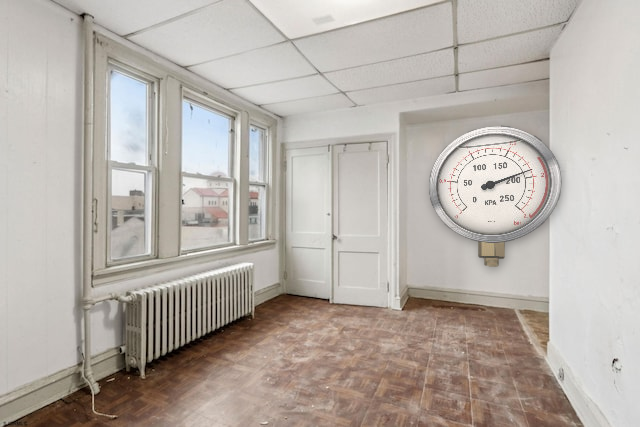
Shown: 190; kPa
